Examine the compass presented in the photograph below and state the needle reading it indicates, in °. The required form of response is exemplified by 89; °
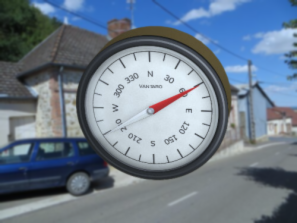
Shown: 60; °
